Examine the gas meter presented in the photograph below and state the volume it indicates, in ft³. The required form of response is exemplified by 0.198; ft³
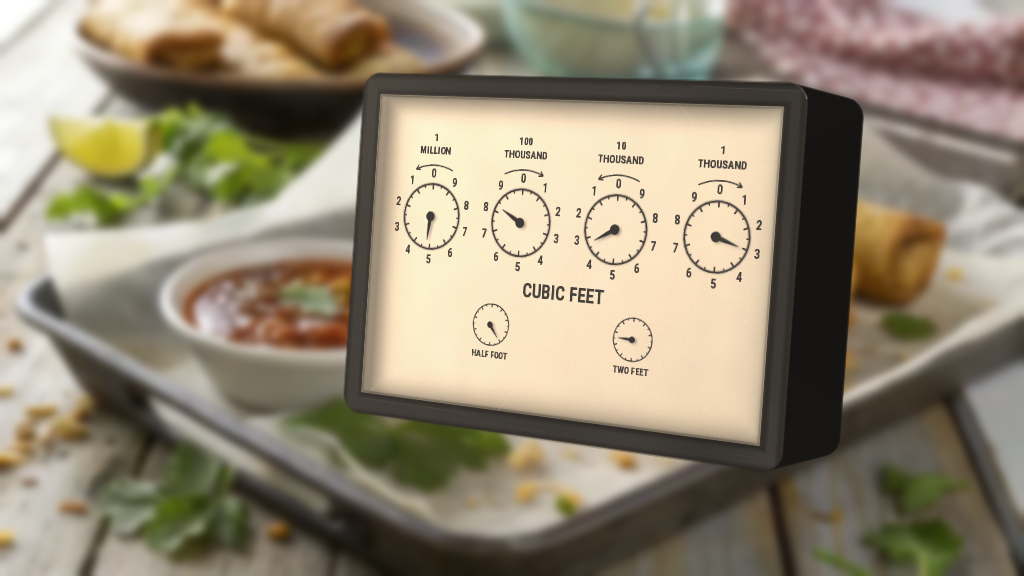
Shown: 483300; ft³
